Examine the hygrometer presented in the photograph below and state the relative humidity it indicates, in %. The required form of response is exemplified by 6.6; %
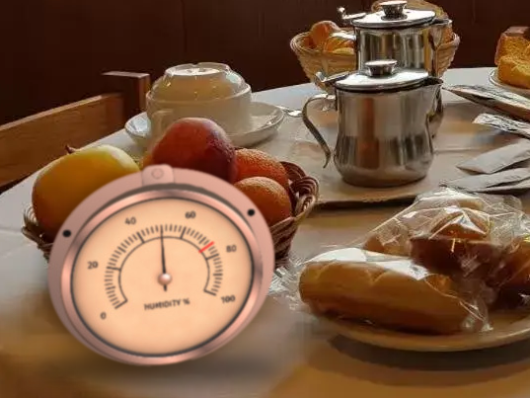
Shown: 50; %
